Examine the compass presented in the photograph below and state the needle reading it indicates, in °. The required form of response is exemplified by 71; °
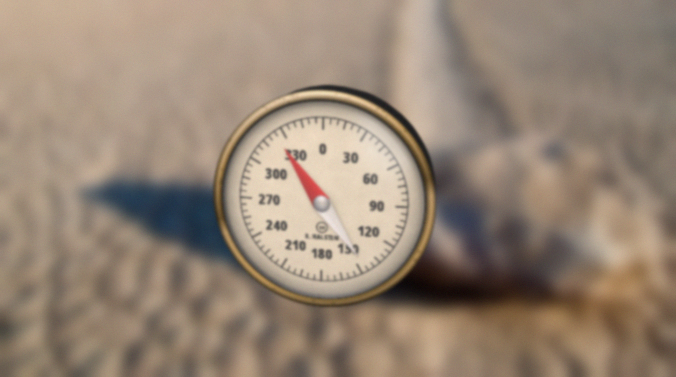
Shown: 325; °
